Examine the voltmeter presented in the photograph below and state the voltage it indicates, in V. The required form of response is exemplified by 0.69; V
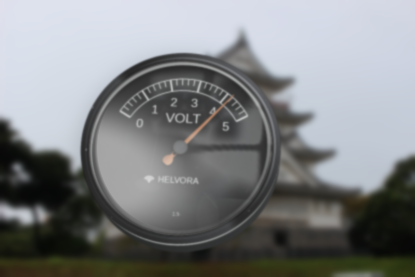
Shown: 4.2; V
